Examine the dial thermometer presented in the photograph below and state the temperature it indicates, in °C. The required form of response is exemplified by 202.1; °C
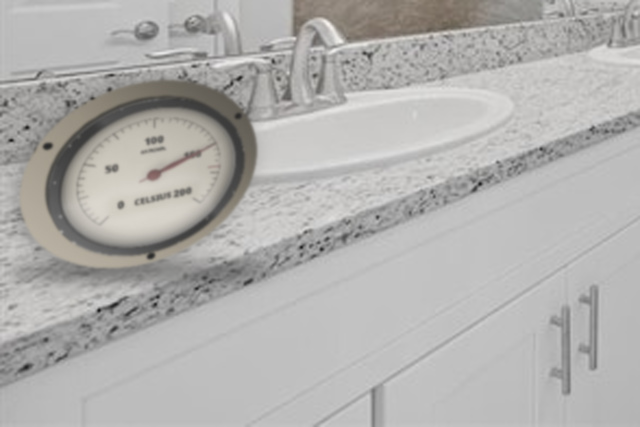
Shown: 150; °C
